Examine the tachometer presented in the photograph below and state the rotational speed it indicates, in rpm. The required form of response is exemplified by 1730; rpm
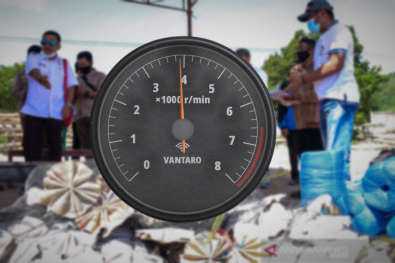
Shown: 3900; rpm
